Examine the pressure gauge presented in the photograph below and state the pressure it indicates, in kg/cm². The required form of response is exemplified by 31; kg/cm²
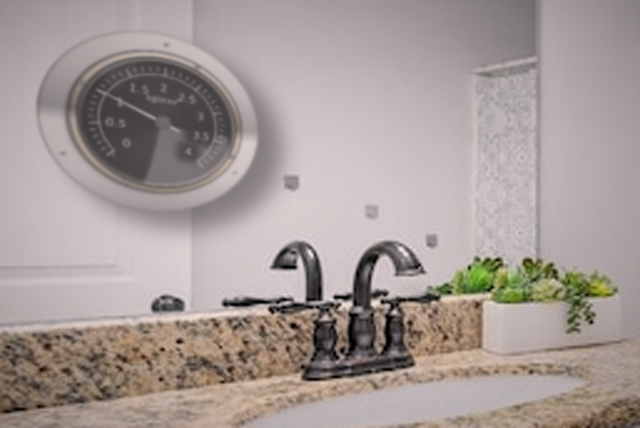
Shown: 1; kg/cm²
